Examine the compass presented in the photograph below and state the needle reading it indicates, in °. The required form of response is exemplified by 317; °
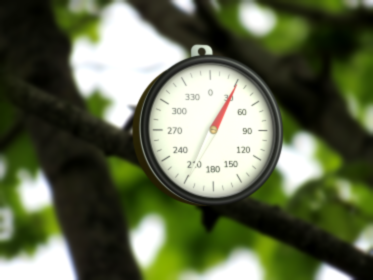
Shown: 30; °
